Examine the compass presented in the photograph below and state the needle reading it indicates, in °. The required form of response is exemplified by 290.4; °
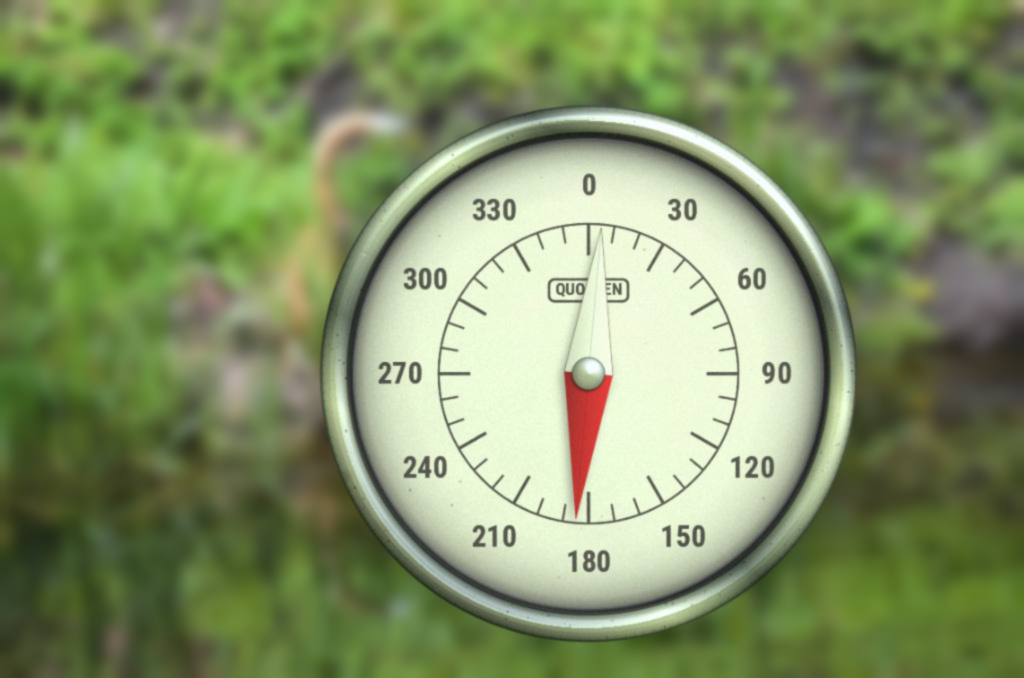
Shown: 185; °
